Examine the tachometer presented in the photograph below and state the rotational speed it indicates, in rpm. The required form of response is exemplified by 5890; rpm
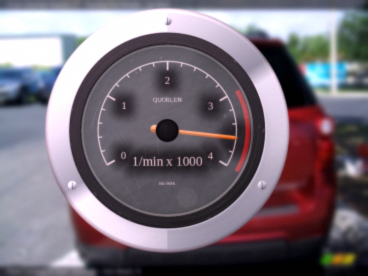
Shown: 3600; rpm
